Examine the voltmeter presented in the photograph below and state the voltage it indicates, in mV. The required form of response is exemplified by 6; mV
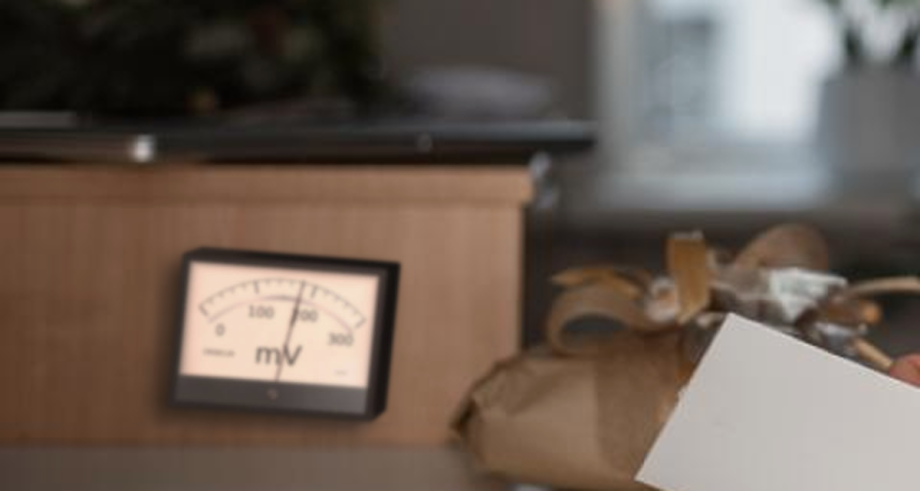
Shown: 180; mV
